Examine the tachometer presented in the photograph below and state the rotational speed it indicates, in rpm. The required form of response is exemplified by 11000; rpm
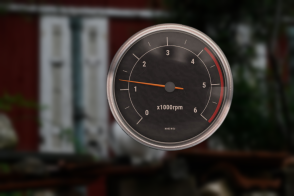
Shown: 1250; rpm
